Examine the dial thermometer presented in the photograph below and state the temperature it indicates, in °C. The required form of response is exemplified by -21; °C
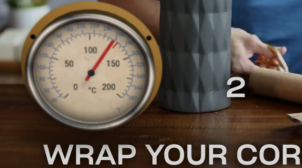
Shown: 125; °C
